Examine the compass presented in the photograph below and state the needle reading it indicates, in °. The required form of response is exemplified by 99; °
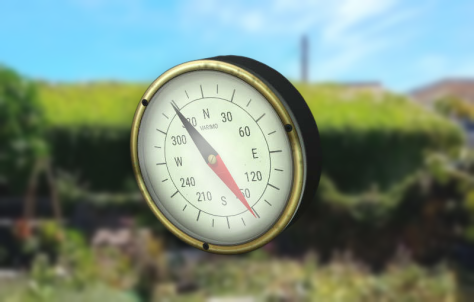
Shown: 150; °
